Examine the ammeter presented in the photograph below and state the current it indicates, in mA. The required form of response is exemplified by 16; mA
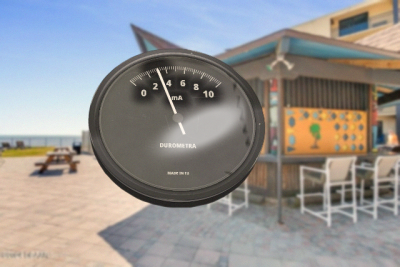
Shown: 3; mA
